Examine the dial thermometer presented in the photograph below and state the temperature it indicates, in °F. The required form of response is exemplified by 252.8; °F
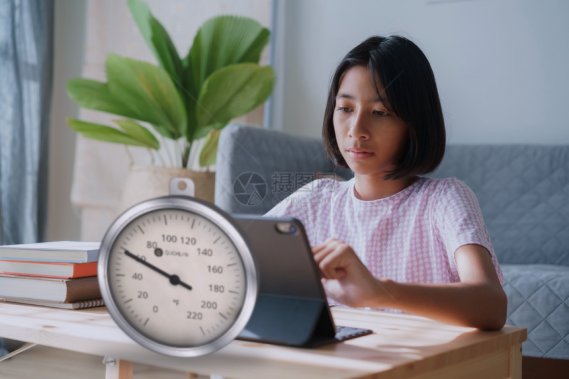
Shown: 60; °F
